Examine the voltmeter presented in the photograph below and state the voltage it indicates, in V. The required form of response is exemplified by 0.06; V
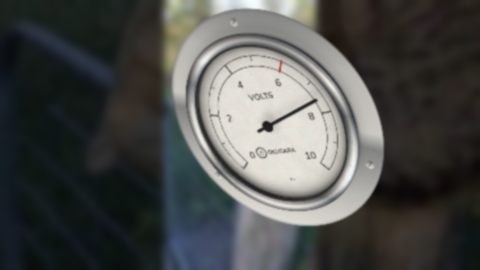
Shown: 7.5; V
